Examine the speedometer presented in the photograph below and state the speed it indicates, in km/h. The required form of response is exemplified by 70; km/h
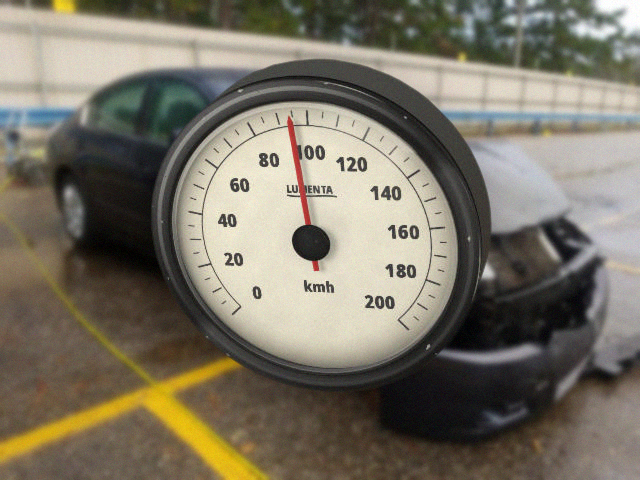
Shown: 95; km/h
